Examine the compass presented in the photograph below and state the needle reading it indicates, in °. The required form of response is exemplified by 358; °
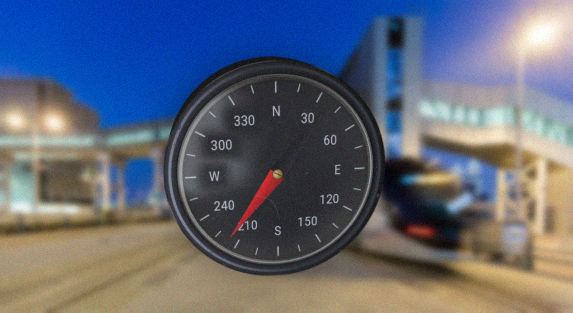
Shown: 217.5; °
